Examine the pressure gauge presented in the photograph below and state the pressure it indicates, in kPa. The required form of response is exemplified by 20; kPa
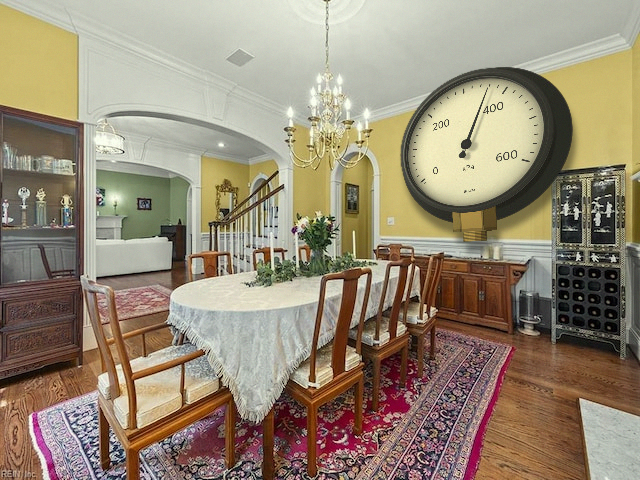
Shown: 360; kPa
